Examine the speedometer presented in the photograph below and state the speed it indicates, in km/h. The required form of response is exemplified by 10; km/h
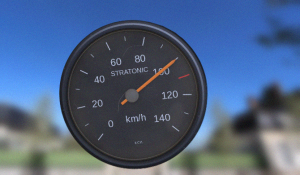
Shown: 100; km/h
